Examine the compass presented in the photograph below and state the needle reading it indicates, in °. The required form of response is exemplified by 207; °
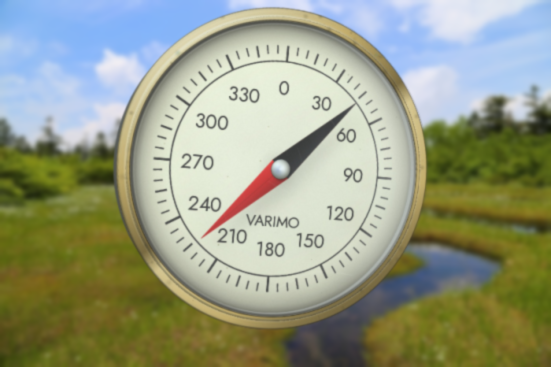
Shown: 225; °
